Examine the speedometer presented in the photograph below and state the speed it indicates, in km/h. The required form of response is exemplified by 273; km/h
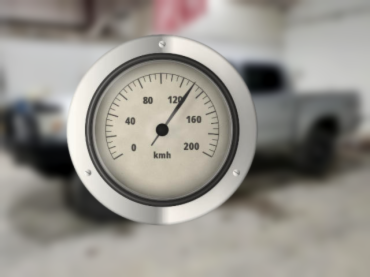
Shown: 130; km/h
